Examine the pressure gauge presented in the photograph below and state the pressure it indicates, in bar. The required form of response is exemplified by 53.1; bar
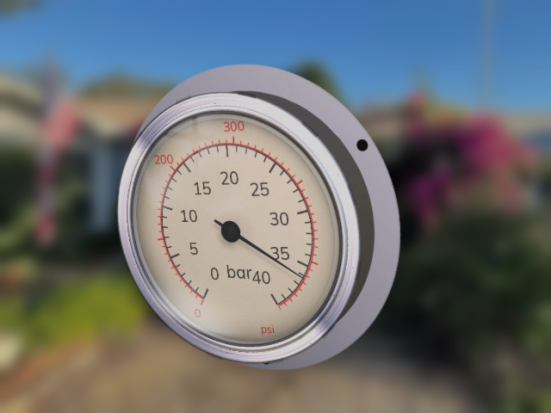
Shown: 36; bar
